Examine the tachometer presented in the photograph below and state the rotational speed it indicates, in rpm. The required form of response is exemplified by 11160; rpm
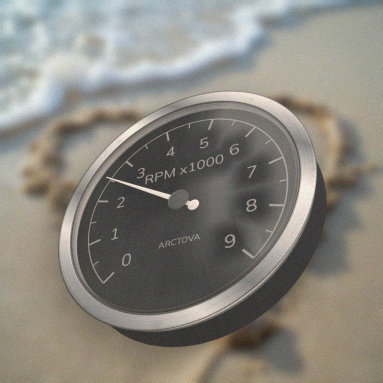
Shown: 2500; rpm
